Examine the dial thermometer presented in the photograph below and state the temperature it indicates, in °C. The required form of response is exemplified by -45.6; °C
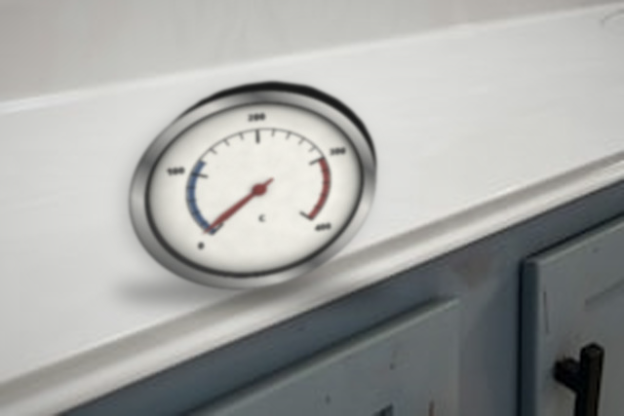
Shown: 10; °C
